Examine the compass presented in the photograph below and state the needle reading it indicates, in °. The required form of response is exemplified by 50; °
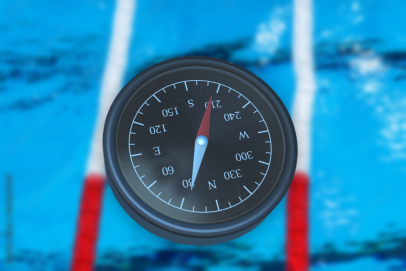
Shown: 205; °
